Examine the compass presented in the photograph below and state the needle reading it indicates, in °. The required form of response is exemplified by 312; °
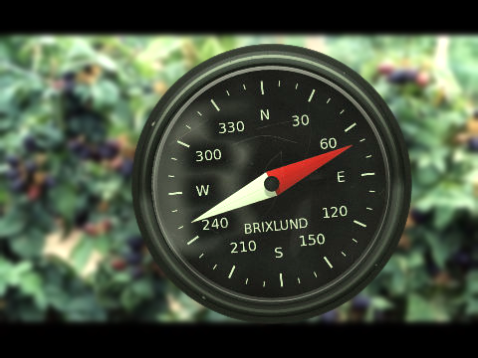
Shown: 70; °
